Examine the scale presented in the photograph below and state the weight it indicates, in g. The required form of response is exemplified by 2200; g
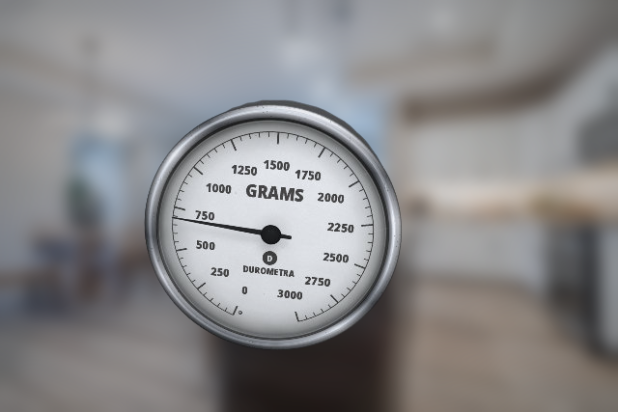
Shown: 700; g
